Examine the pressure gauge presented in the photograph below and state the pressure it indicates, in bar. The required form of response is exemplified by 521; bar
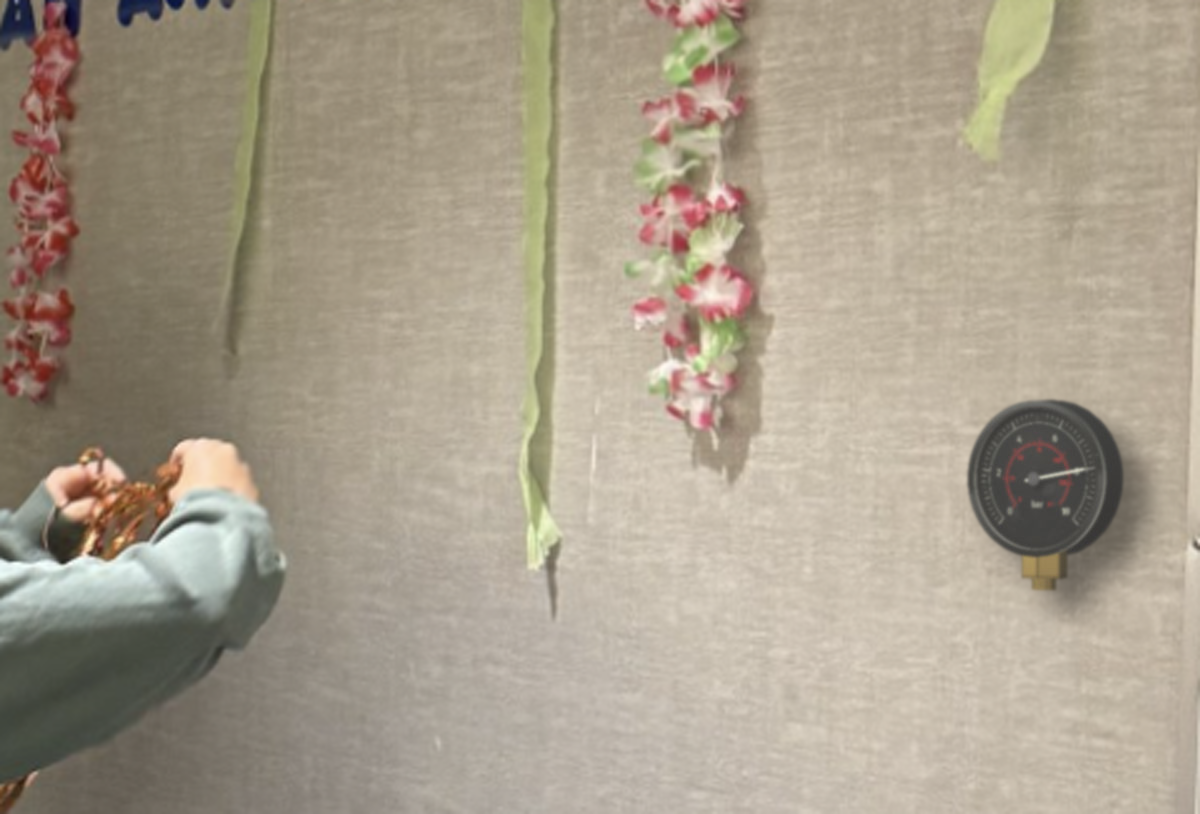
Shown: 8; bar
